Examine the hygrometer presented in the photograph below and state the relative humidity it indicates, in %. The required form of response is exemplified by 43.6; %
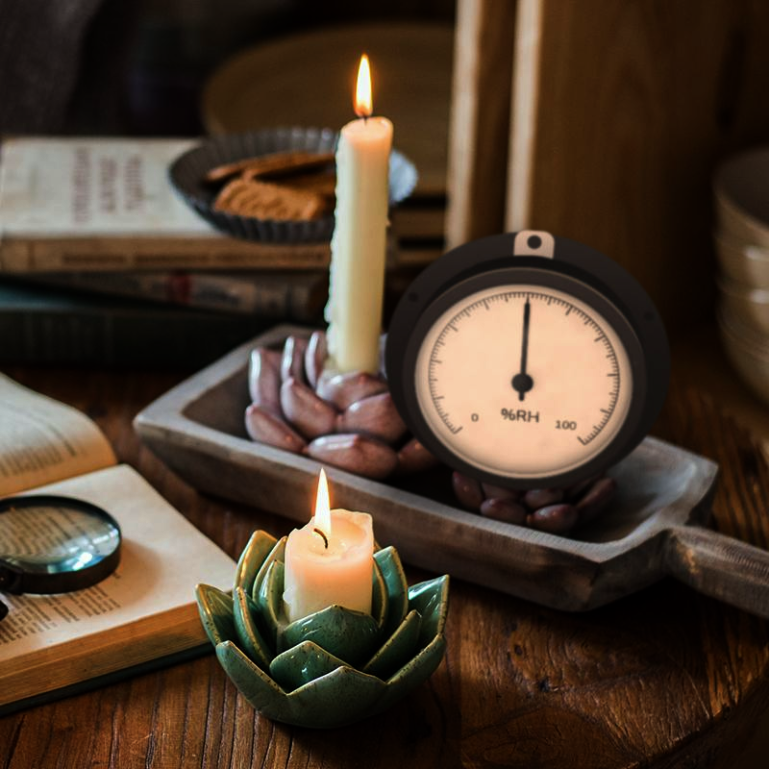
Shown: 50; %
